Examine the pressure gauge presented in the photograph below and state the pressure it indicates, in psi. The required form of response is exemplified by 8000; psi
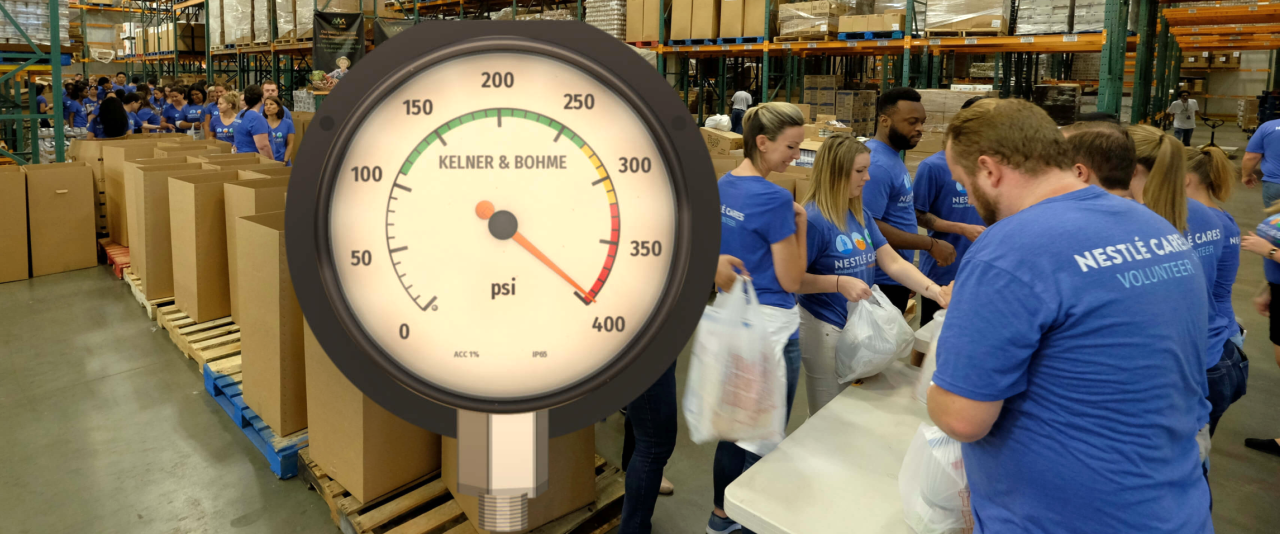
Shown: 395; psi
